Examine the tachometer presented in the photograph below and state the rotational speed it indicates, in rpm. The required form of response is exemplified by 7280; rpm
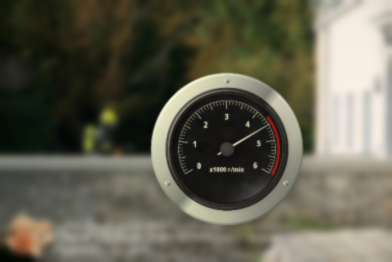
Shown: 4500; rpm
